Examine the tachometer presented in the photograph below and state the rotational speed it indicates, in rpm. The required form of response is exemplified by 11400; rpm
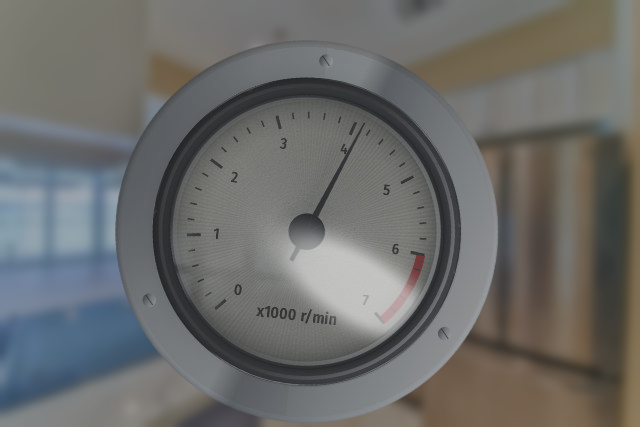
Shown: 4100; rpm
